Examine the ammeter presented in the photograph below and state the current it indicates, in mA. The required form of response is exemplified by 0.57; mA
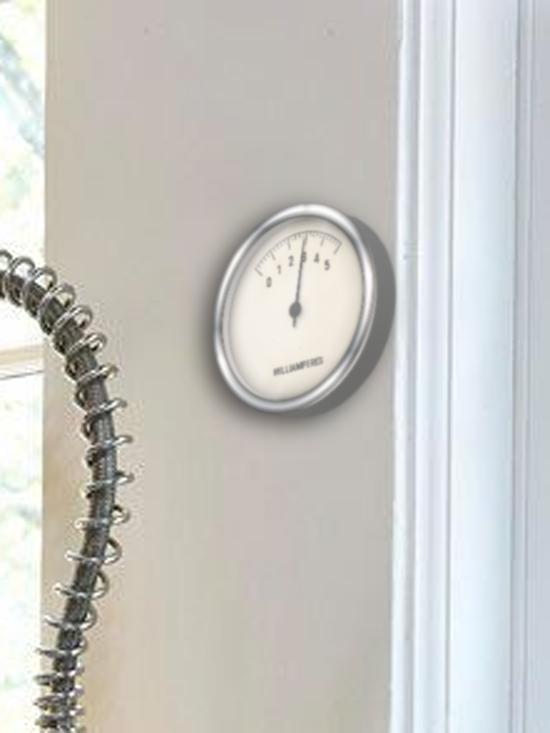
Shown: 3; mA
